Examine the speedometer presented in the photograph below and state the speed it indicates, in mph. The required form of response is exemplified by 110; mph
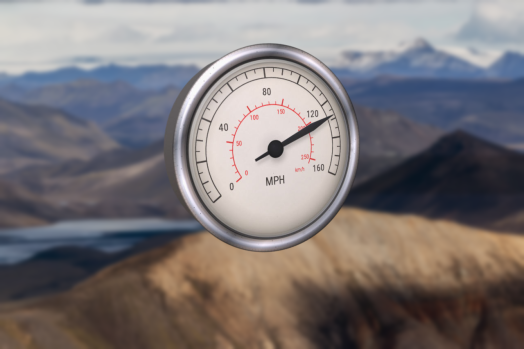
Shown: 127.5; mph
